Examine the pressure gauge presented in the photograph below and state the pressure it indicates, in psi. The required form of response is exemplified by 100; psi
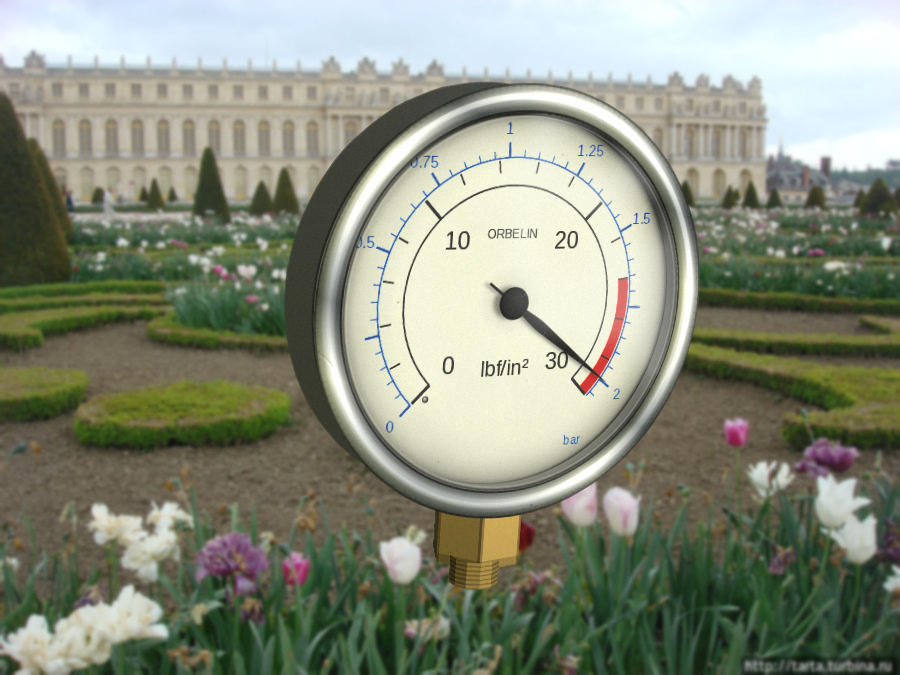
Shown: 29; psi
